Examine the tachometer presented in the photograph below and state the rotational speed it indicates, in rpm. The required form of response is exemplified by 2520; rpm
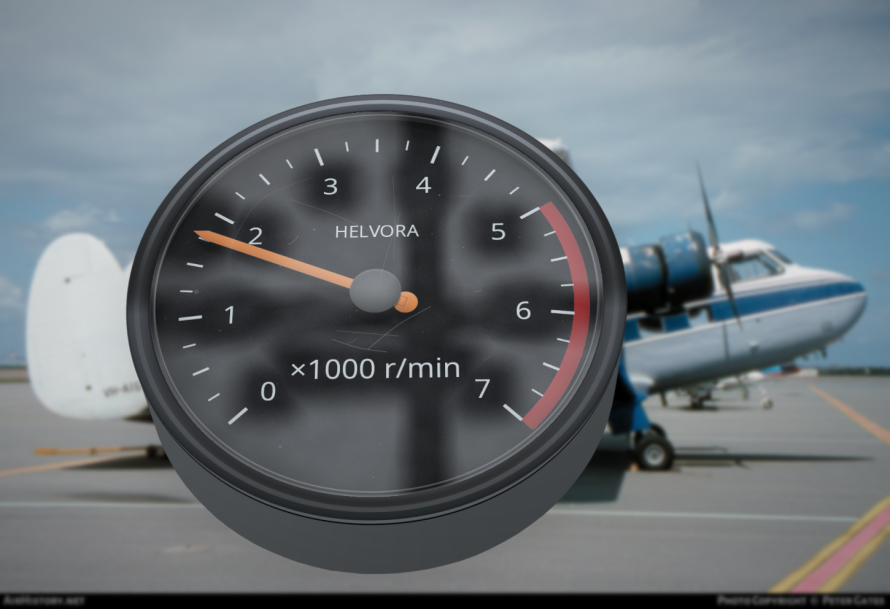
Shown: 1750; rpm
